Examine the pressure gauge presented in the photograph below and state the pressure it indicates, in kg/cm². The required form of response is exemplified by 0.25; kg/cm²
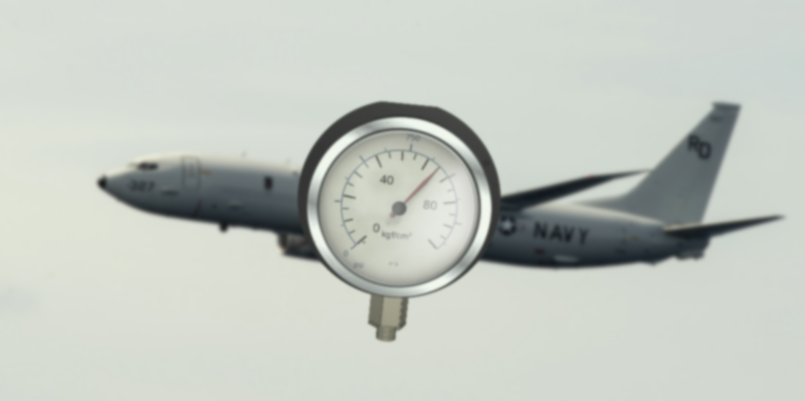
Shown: 65; kg/cm²
